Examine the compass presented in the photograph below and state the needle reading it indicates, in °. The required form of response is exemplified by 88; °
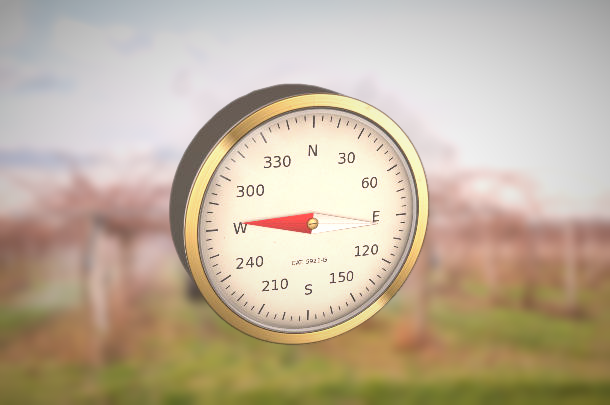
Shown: 275; °
